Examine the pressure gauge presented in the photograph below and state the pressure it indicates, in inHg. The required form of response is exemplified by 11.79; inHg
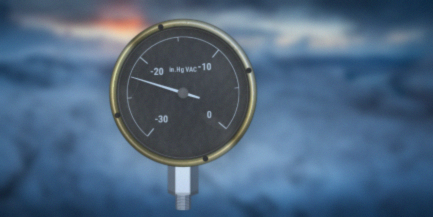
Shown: -22.5; inHg
